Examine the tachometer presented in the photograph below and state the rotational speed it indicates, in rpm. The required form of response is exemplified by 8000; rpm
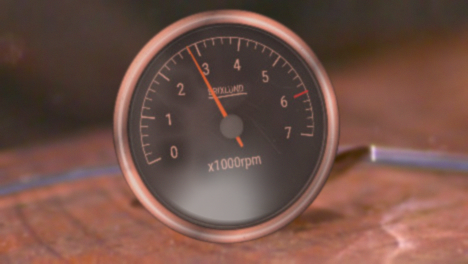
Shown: 2800; rpm
